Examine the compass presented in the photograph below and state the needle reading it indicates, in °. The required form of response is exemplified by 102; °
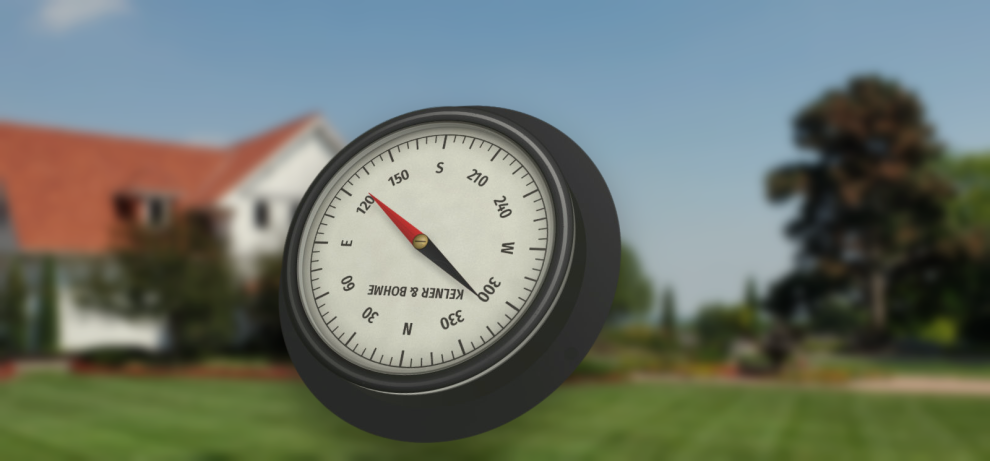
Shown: 127.5; °
